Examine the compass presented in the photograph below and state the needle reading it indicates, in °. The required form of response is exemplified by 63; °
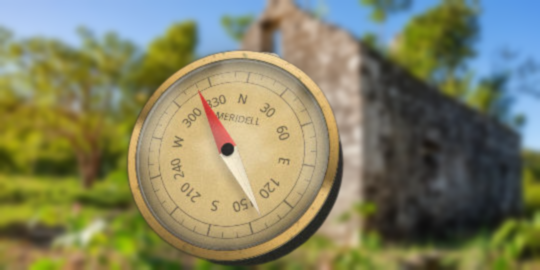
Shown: 320; °
